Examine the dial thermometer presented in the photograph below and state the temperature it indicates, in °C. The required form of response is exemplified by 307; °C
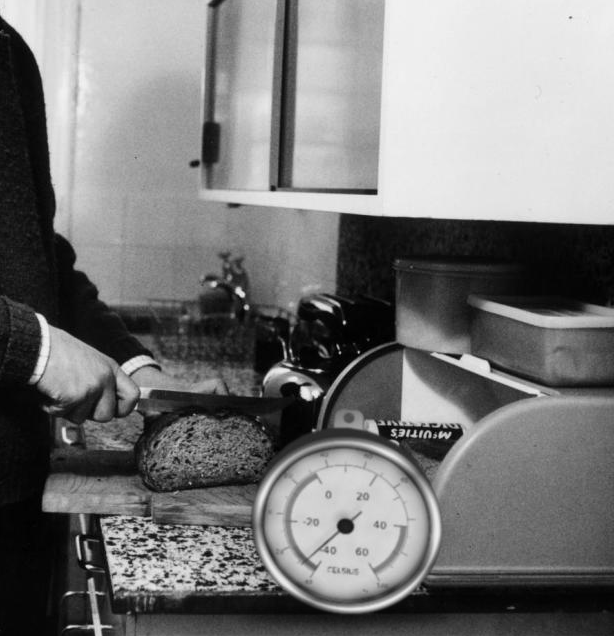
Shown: -35; °C
